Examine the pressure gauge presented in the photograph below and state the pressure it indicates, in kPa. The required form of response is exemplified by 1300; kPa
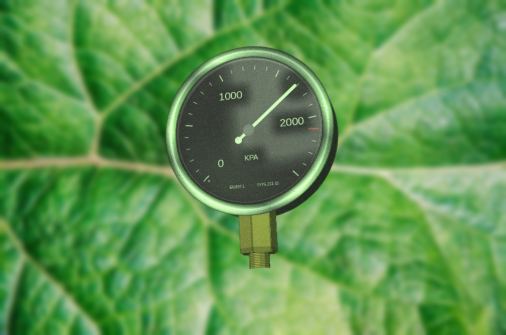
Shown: 1700; kPa
